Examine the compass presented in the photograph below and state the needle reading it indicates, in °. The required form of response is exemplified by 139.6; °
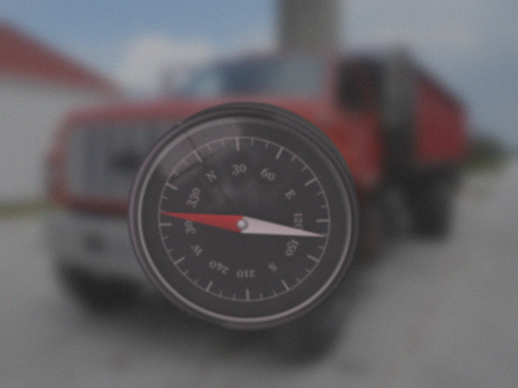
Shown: 310; °
